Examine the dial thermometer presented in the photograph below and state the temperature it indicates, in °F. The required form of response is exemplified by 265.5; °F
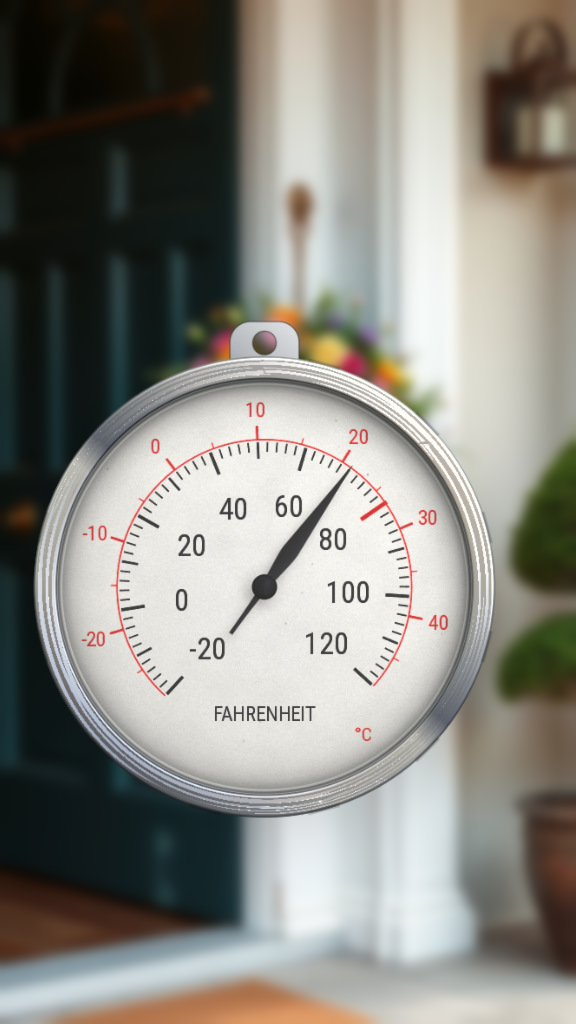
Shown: 70; °F
